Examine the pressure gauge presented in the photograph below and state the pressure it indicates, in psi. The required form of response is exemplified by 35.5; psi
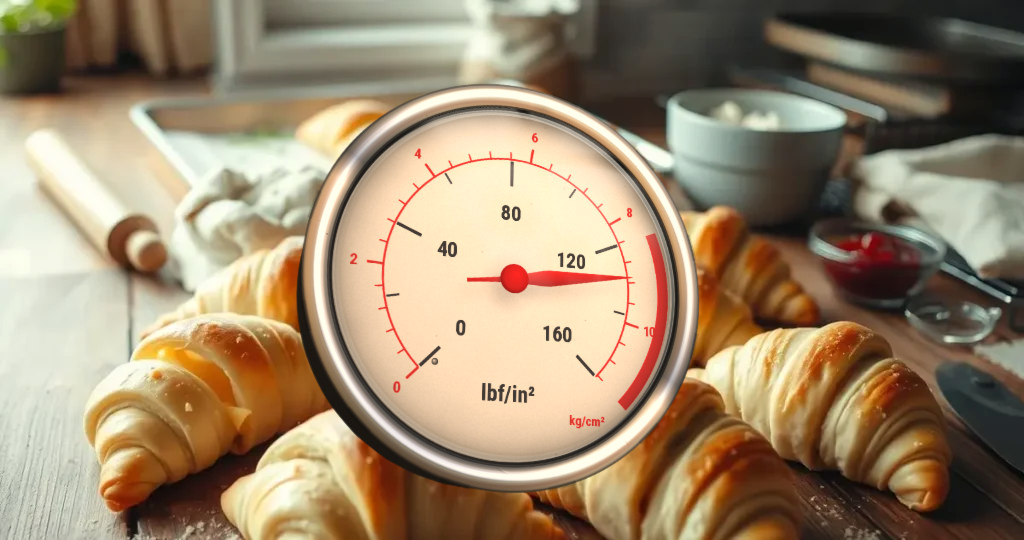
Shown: 130; psi
